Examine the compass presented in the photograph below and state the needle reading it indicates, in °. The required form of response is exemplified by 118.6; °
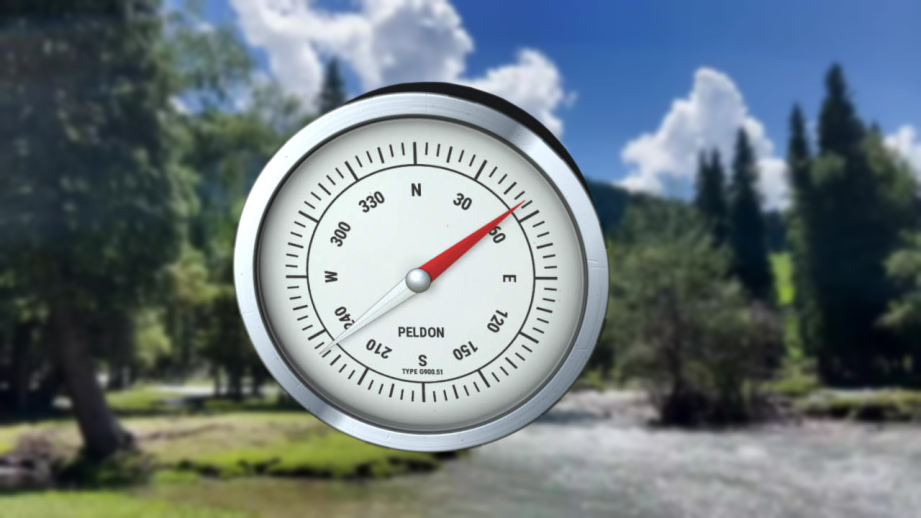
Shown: 52.5; °
